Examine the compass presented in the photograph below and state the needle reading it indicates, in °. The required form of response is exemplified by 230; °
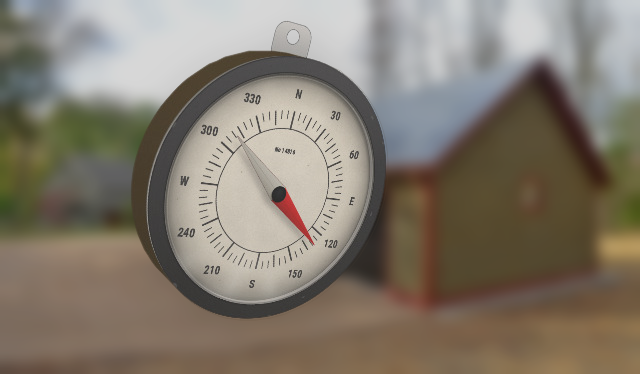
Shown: 130; °
